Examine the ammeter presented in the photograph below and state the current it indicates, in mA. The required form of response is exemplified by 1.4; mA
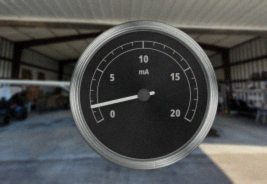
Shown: 1.5; mA
